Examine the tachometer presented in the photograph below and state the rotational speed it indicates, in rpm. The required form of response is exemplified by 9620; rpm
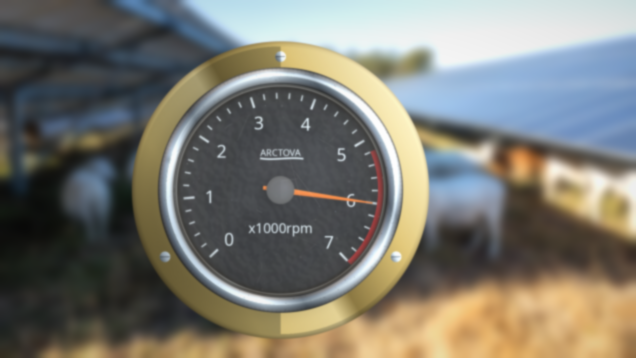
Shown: 6000; rpm
